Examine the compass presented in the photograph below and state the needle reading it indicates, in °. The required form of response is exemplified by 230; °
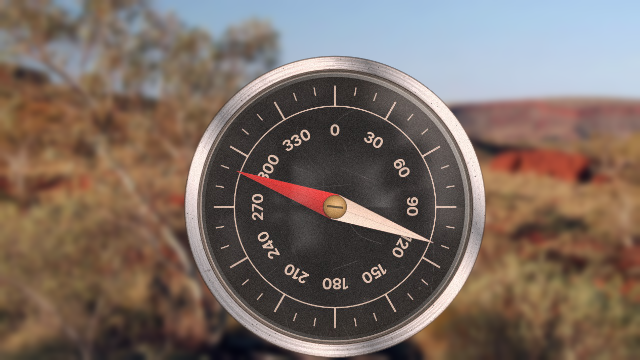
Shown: 290; °
